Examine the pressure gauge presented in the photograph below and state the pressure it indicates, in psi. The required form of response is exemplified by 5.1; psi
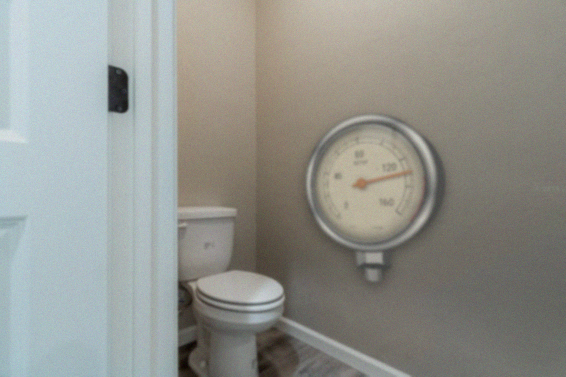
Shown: 130; psi
